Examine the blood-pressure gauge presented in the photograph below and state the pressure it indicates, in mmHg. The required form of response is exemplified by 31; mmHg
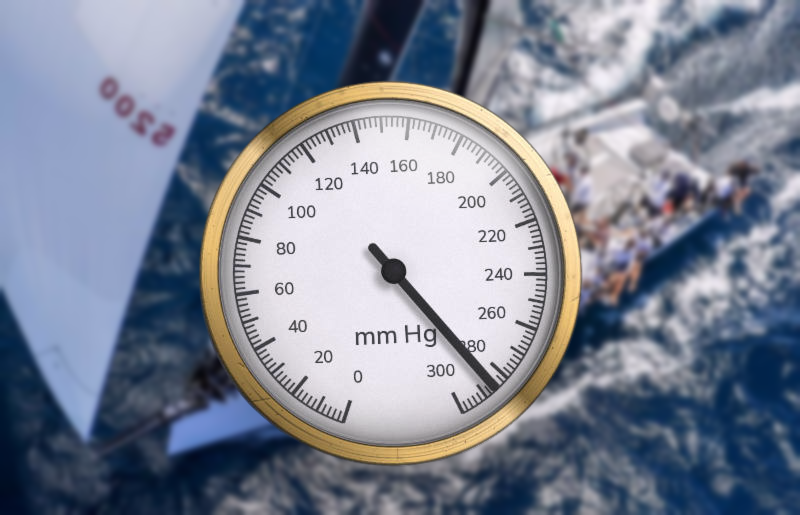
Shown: 286; mmHg
